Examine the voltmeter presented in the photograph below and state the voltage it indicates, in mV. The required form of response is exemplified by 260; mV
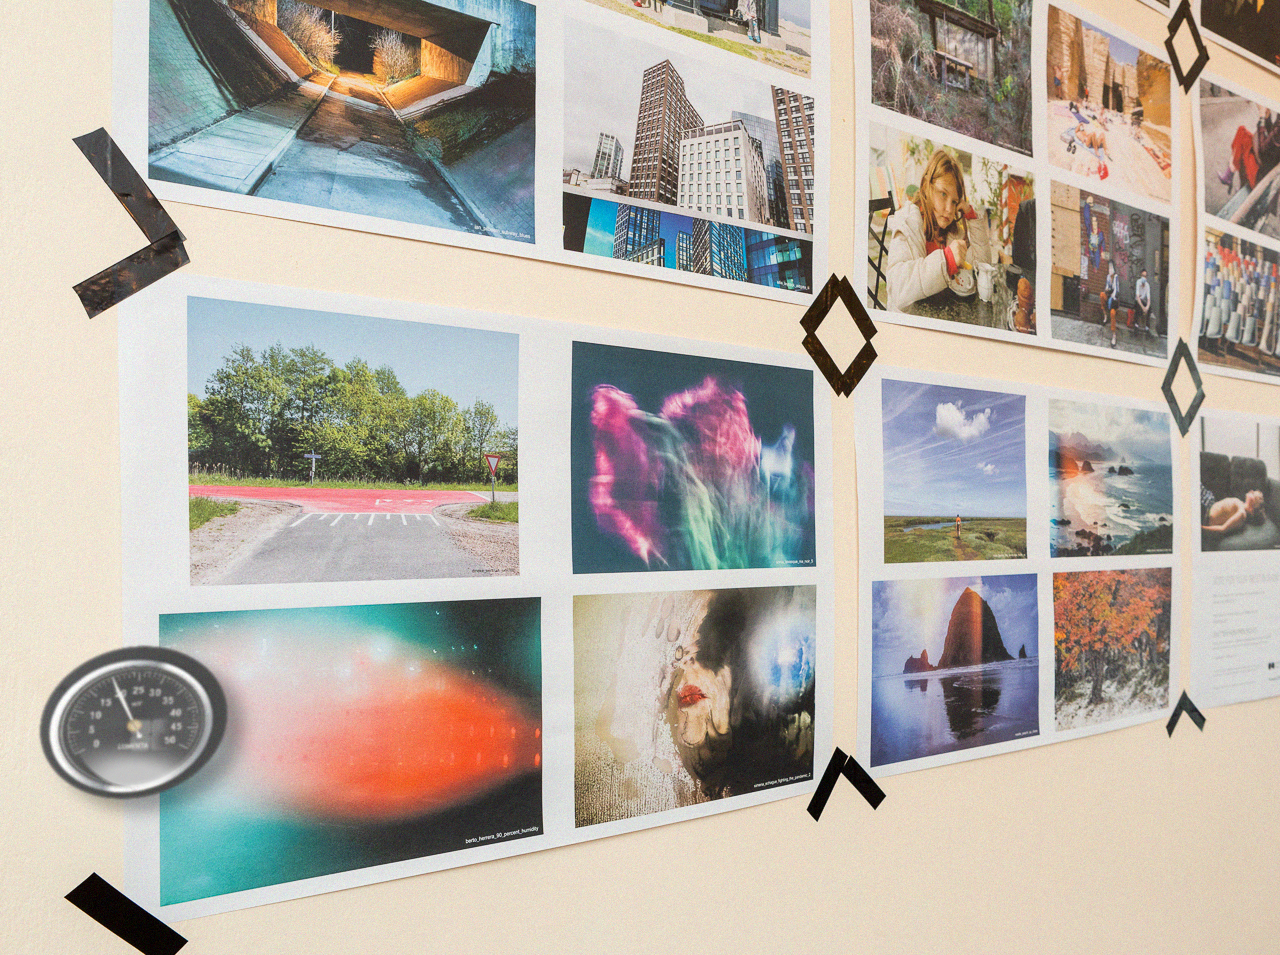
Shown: 20; mV
